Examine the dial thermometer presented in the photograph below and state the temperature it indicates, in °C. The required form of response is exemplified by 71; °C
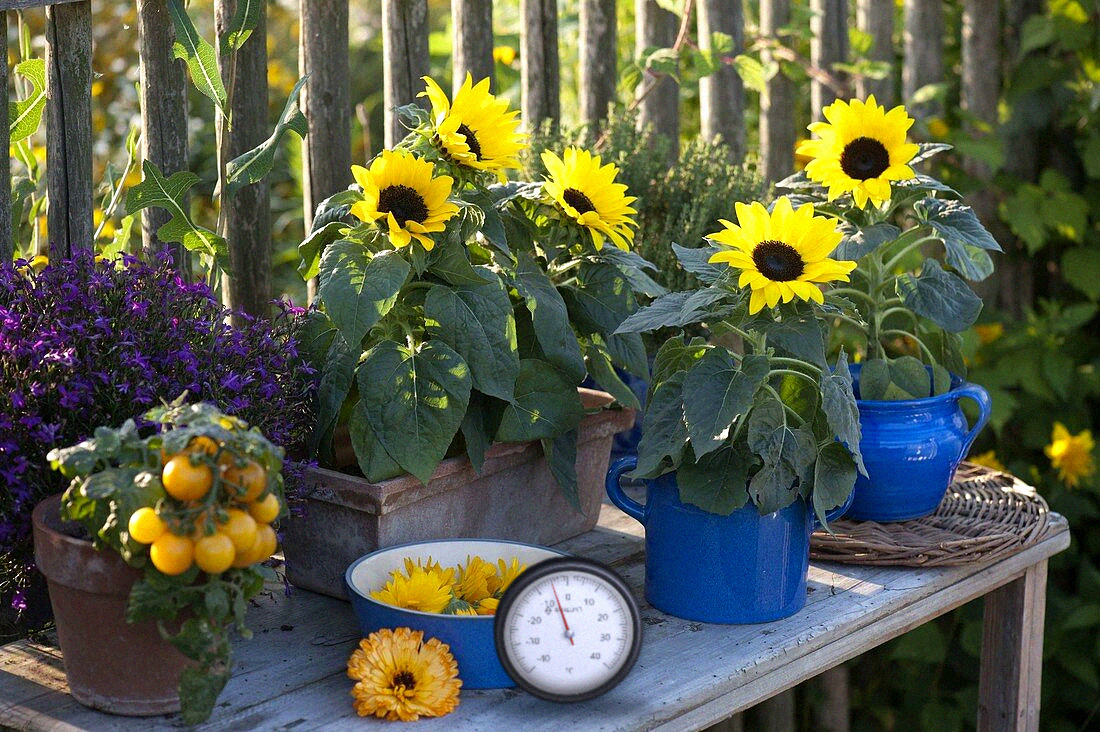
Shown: -5; °C
